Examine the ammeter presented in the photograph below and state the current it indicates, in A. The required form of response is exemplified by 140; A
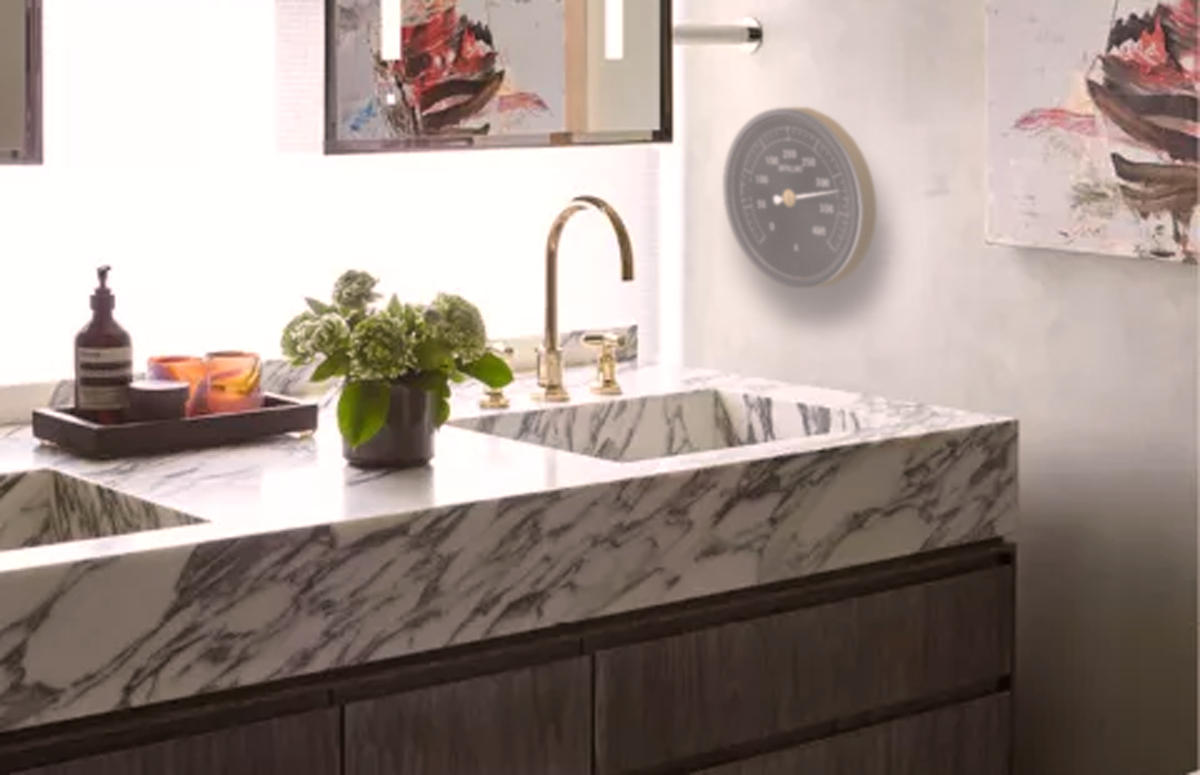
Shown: 320; A
